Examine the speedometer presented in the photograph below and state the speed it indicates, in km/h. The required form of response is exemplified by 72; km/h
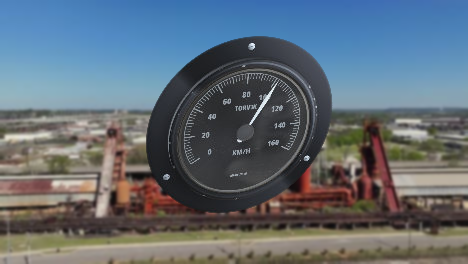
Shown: 100; km/h
